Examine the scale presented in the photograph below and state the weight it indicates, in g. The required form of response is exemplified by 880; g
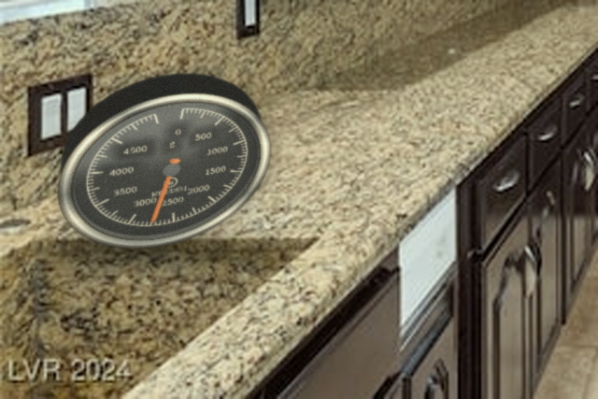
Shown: 2750; g
